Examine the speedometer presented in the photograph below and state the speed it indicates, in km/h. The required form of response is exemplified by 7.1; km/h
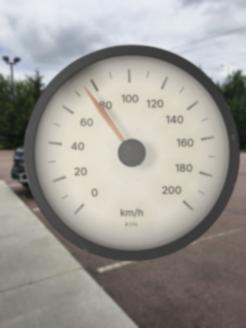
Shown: 75; km/h
